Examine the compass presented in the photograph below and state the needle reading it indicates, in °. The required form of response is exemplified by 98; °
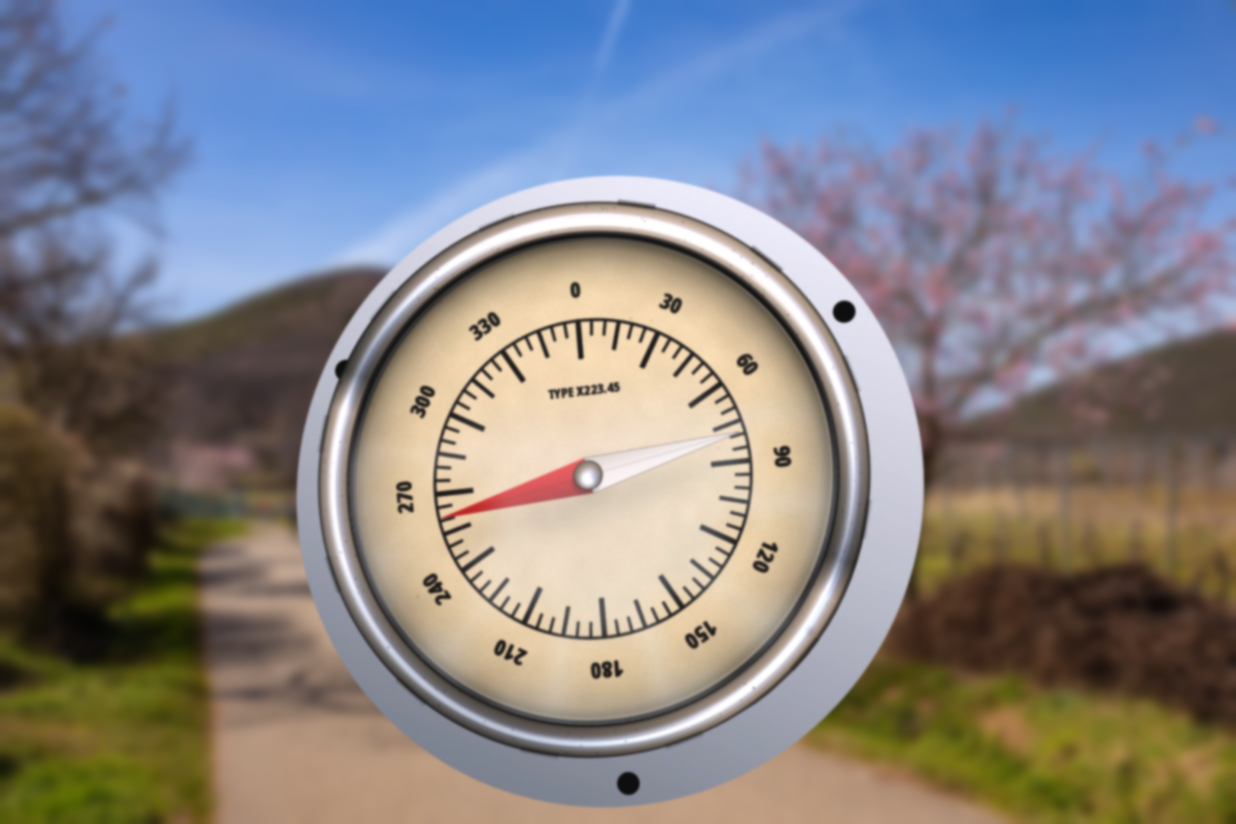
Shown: 260; °
